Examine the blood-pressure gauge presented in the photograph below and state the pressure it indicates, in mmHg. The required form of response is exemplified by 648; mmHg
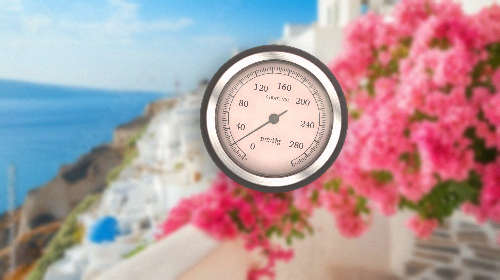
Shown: 20; mmHg
